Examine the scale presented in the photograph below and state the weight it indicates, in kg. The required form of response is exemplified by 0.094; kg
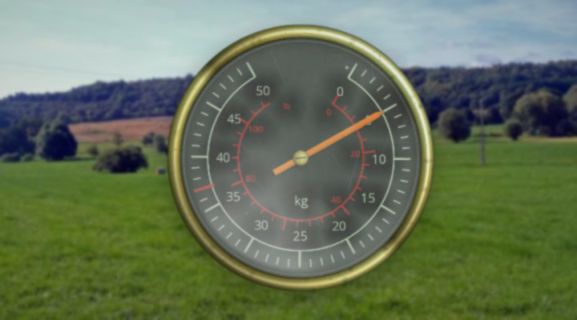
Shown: 5; kg
